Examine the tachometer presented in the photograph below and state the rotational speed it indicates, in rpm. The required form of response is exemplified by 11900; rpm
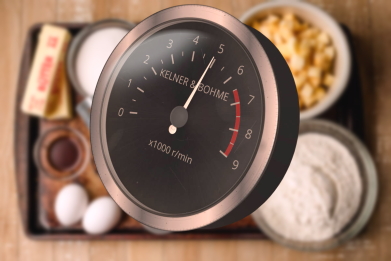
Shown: 5000; rpm
